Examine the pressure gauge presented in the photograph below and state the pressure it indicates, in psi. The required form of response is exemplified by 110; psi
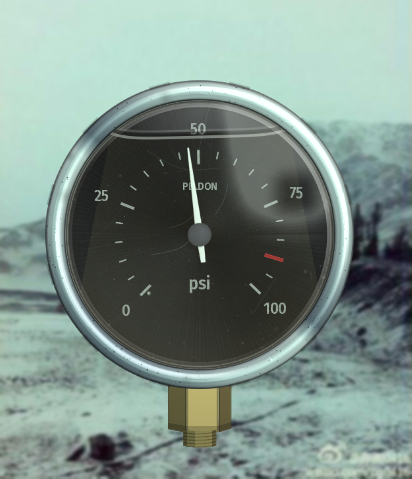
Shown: 47.5; psi
